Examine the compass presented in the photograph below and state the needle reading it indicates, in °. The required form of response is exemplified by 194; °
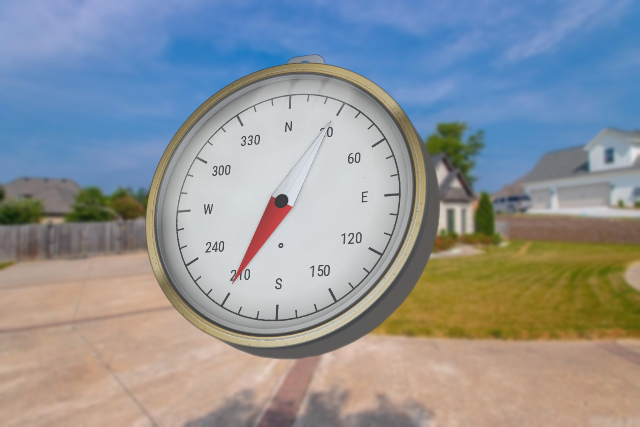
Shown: 210; °
